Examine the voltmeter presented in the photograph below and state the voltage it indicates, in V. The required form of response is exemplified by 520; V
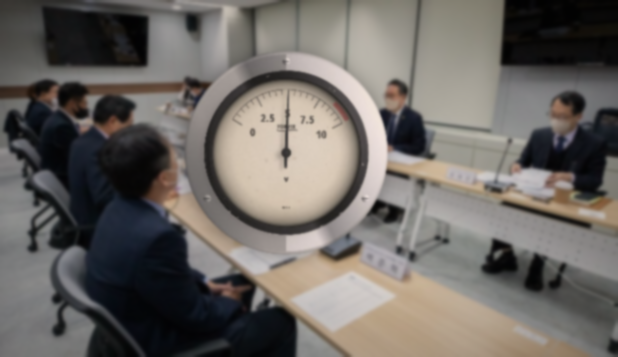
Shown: 5; V
